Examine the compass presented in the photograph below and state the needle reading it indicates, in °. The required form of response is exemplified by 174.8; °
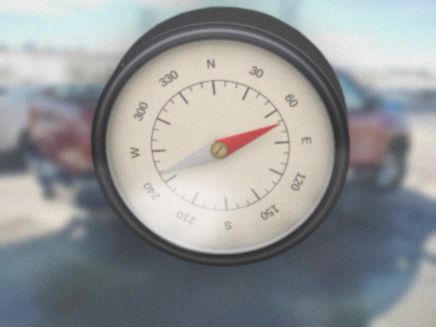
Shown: 70; °
